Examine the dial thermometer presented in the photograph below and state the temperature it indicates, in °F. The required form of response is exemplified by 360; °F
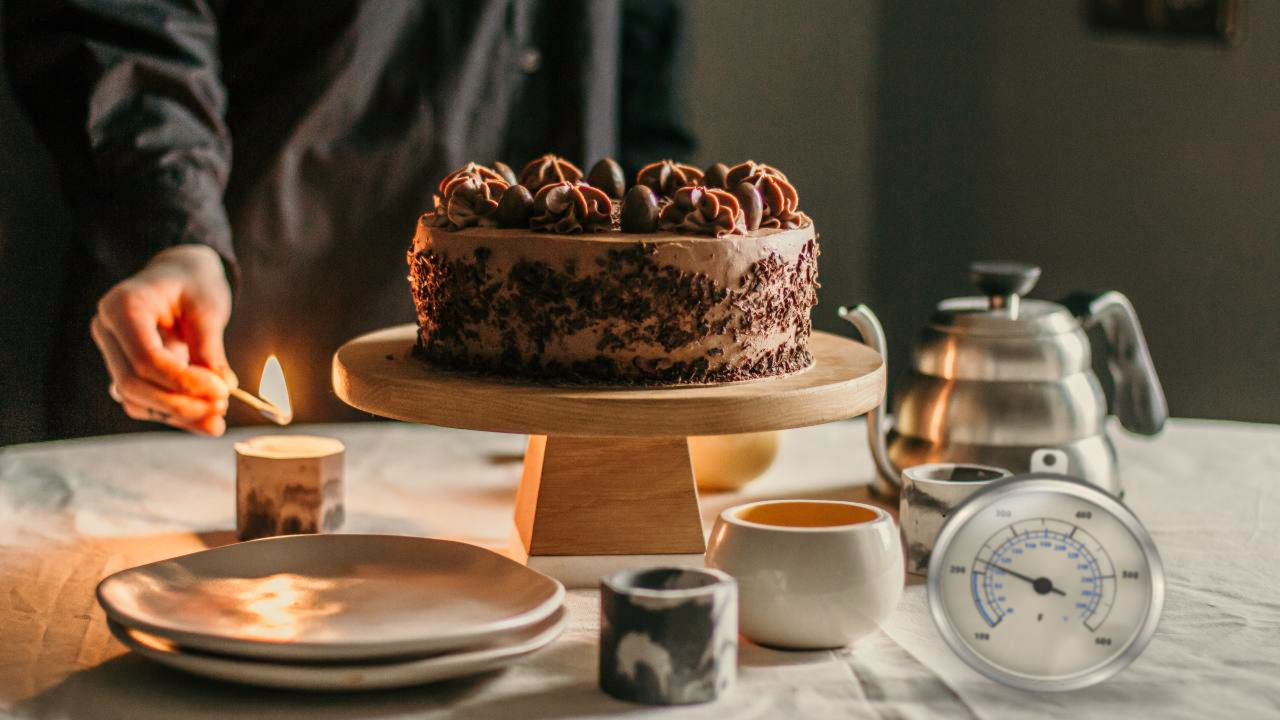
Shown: 225; °F
